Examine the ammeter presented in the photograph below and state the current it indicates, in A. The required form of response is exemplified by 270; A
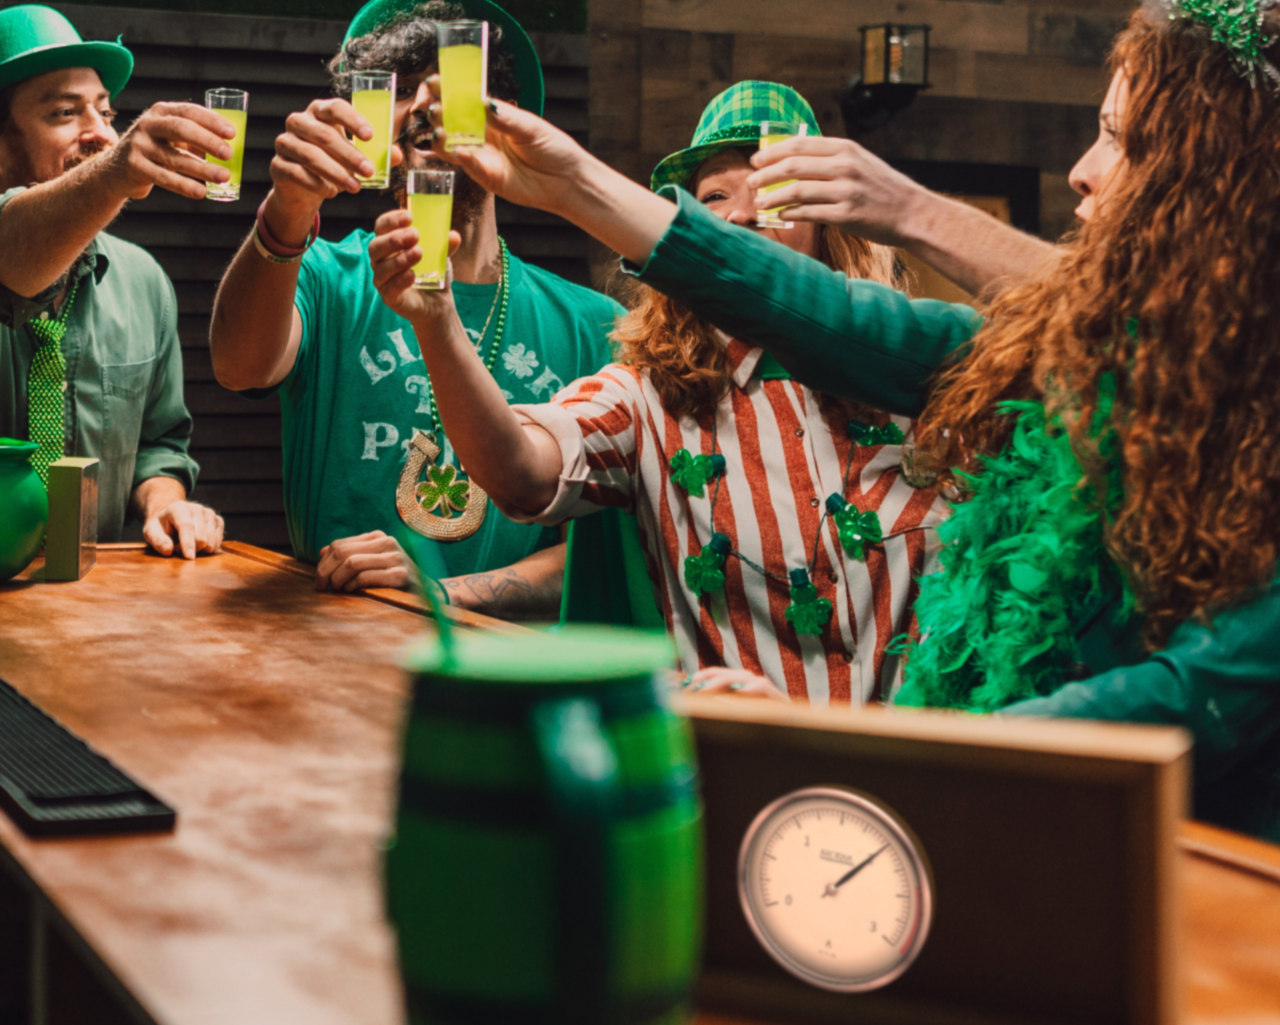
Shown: 2; A
